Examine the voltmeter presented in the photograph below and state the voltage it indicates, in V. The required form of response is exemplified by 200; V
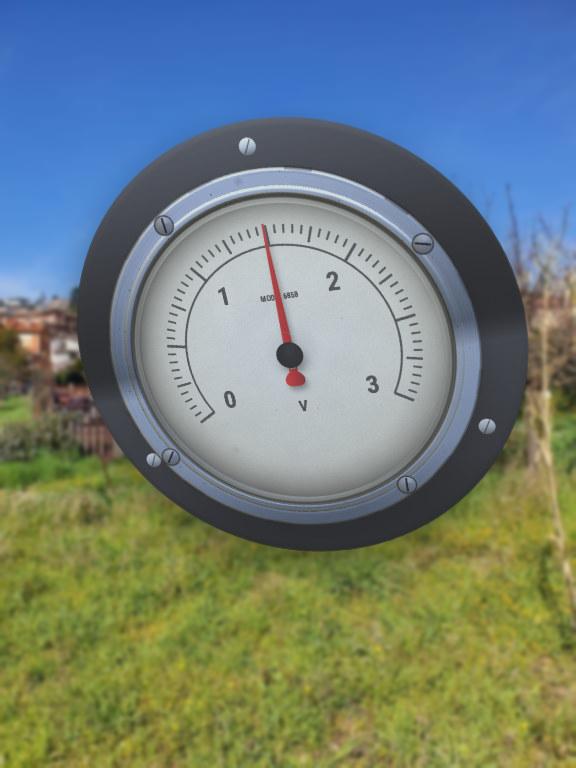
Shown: 1.5; V
